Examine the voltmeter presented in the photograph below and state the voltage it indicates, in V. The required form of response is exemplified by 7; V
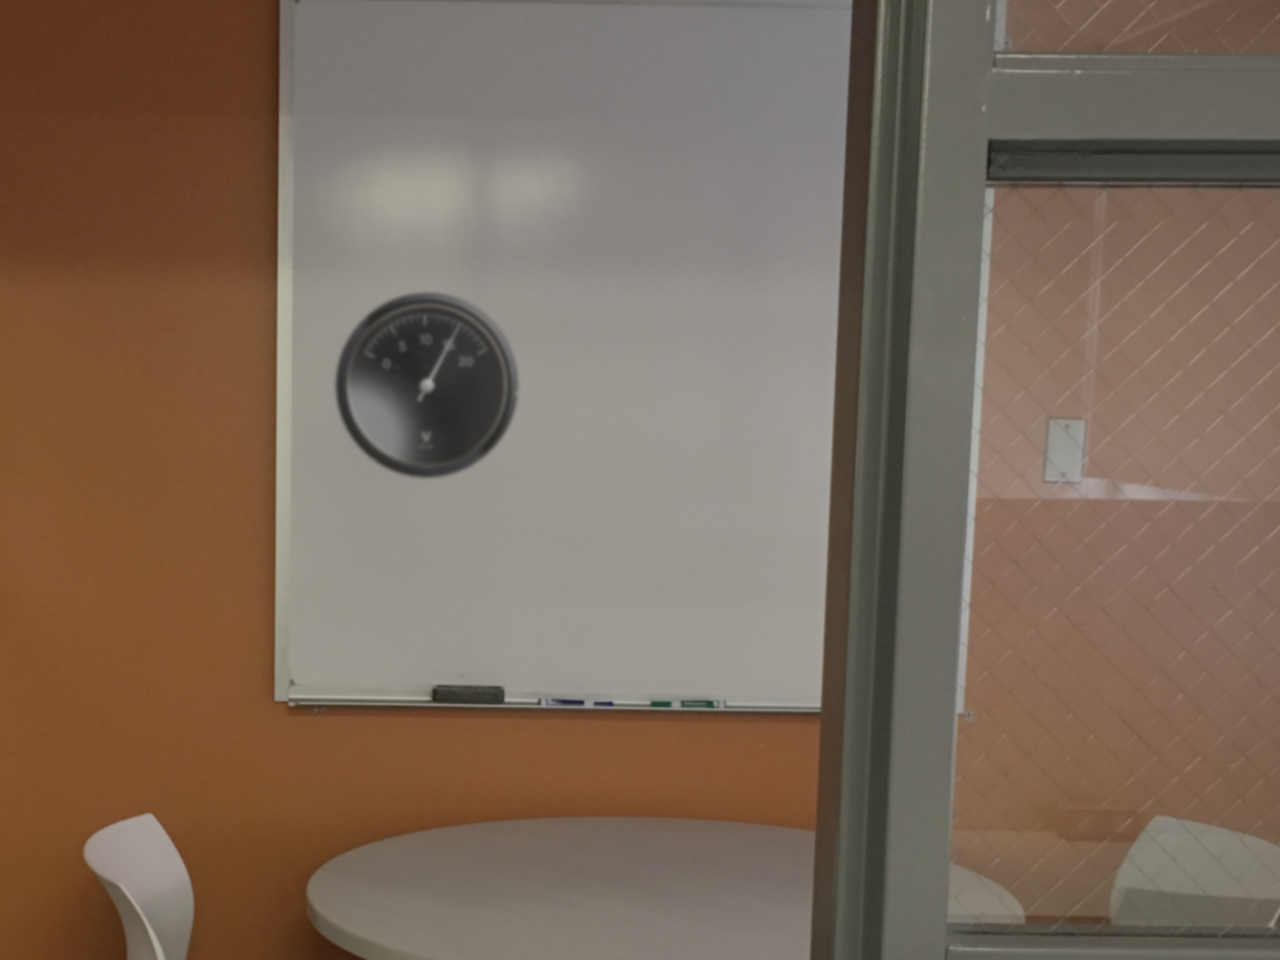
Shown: 15; V
